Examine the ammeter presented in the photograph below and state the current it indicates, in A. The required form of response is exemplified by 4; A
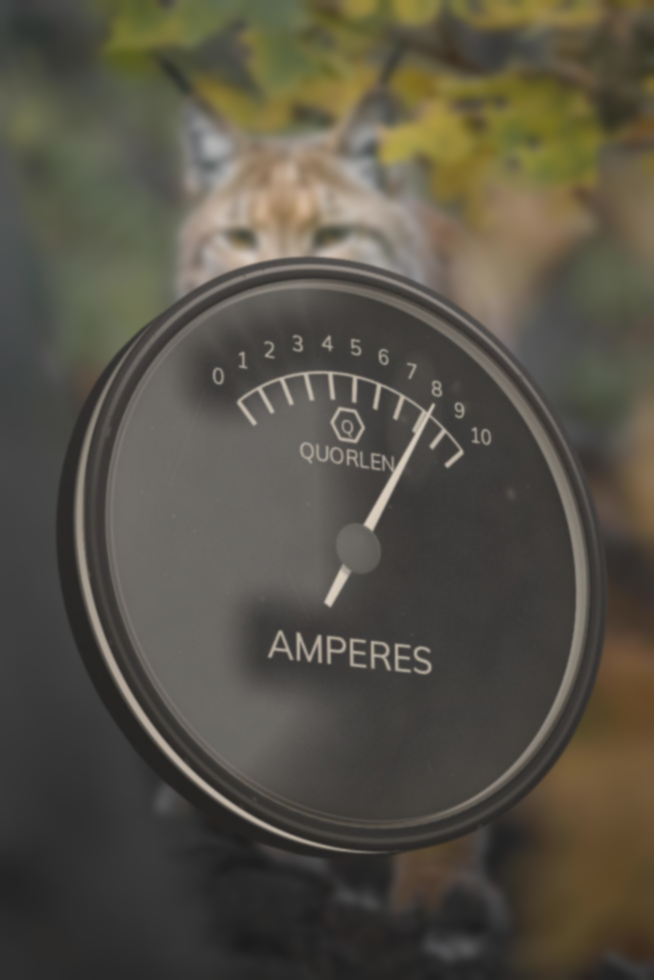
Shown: 8; A
